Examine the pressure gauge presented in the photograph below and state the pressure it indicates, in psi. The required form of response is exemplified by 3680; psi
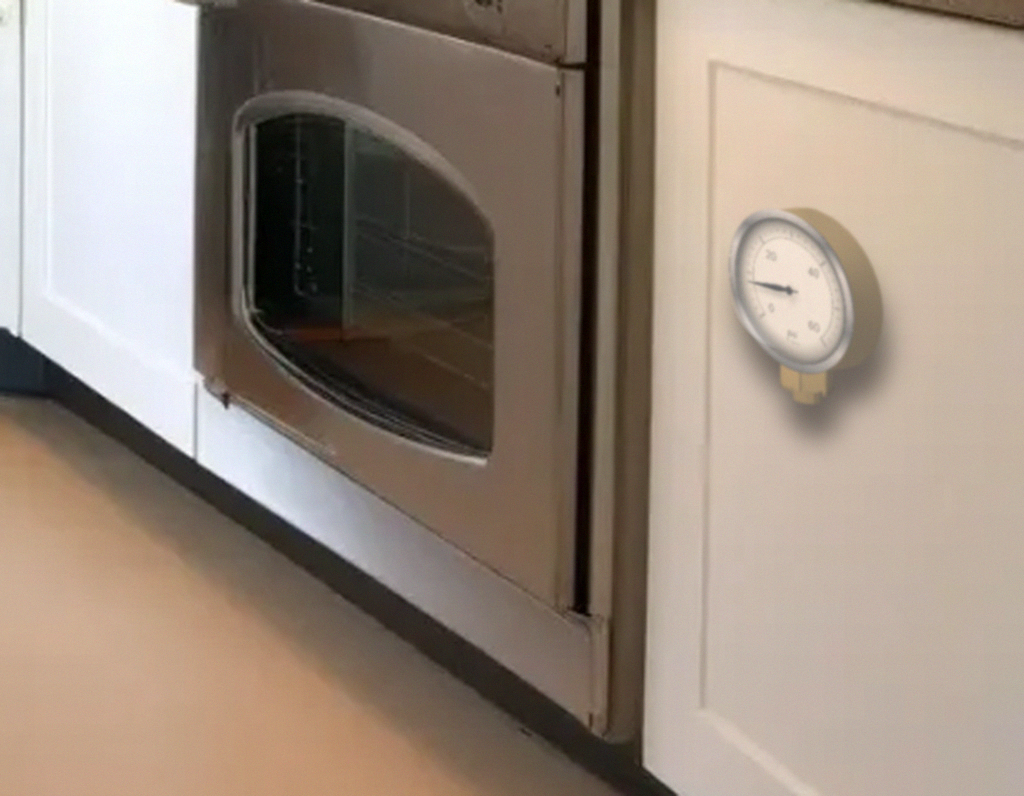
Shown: 8; psi
